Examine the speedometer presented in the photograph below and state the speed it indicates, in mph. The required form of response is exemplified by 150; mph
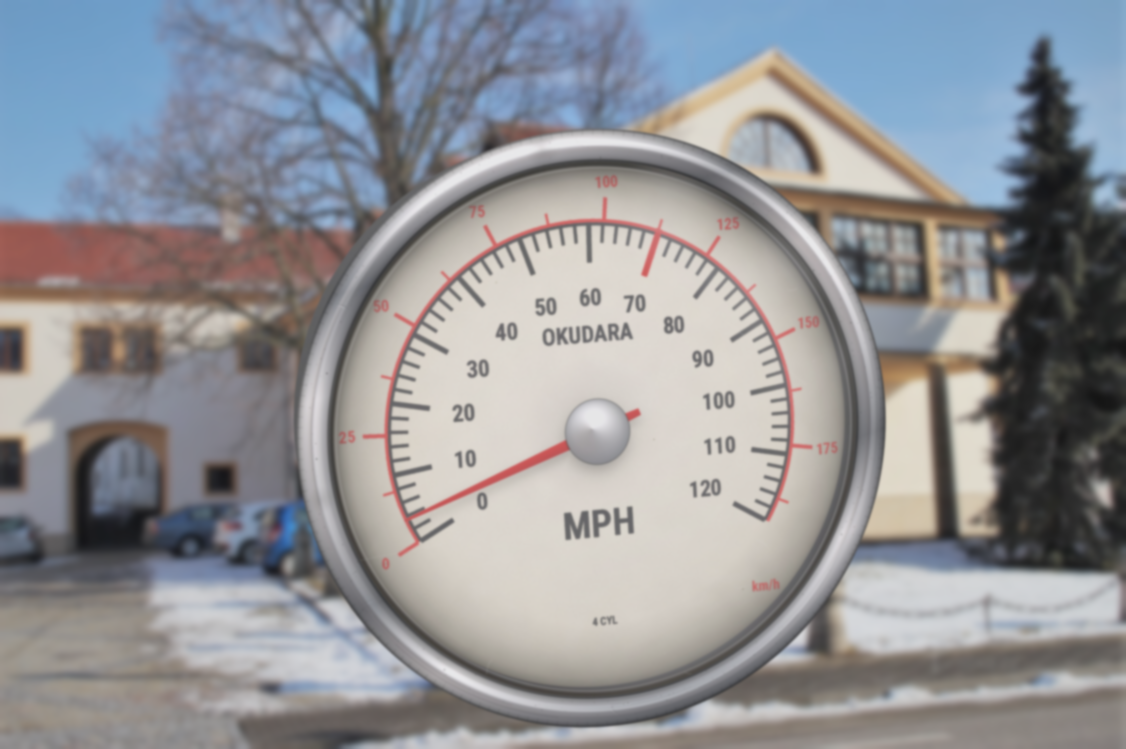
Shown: 4; mph
